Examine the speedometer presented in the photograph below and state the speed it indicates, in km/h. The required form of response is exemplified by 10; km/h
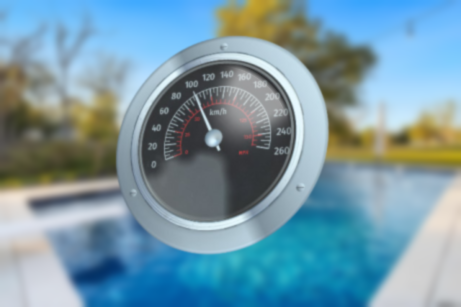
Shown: 100; km/h
